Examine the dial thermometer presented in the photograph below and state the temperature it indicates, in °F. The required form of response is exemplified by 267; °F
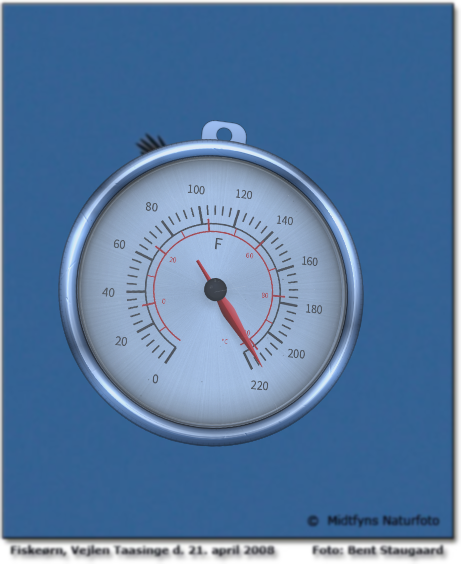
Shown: 216; °F
